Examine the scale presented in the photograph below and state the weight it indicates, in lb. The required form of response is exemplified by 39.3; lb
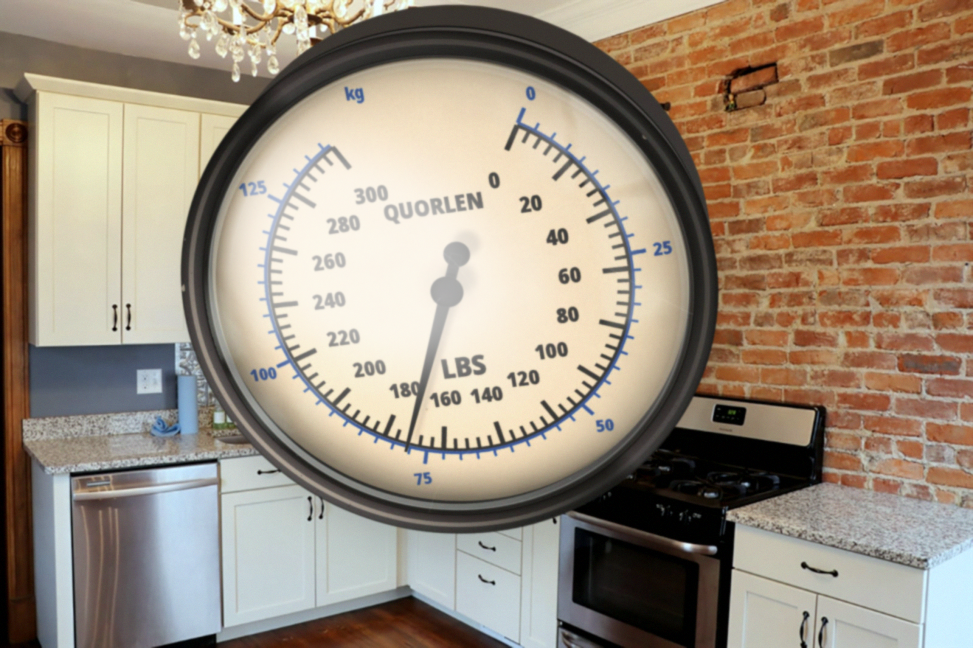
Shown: 172; lb
